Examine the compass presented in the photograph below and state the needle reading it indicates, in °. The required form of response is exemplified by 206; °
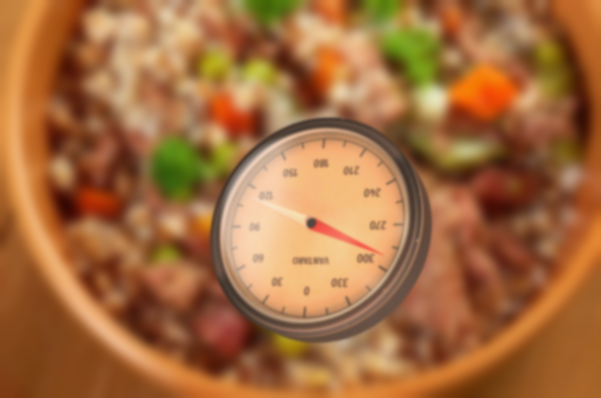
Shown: 292.5; °
